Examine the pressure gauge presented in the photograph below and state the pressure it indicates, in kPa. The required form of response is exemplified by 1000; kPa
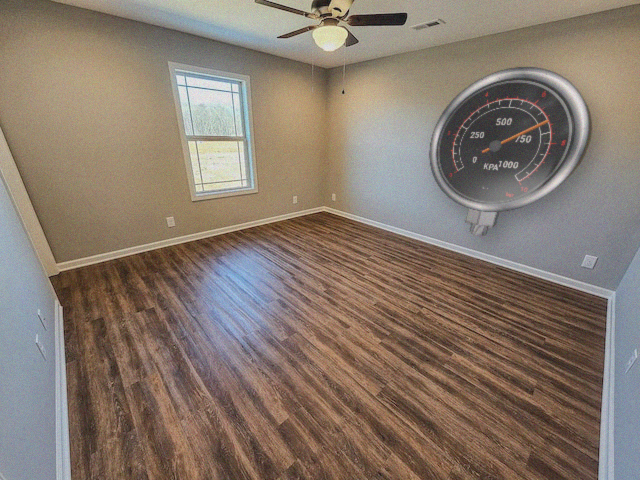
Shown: 700; kPa
